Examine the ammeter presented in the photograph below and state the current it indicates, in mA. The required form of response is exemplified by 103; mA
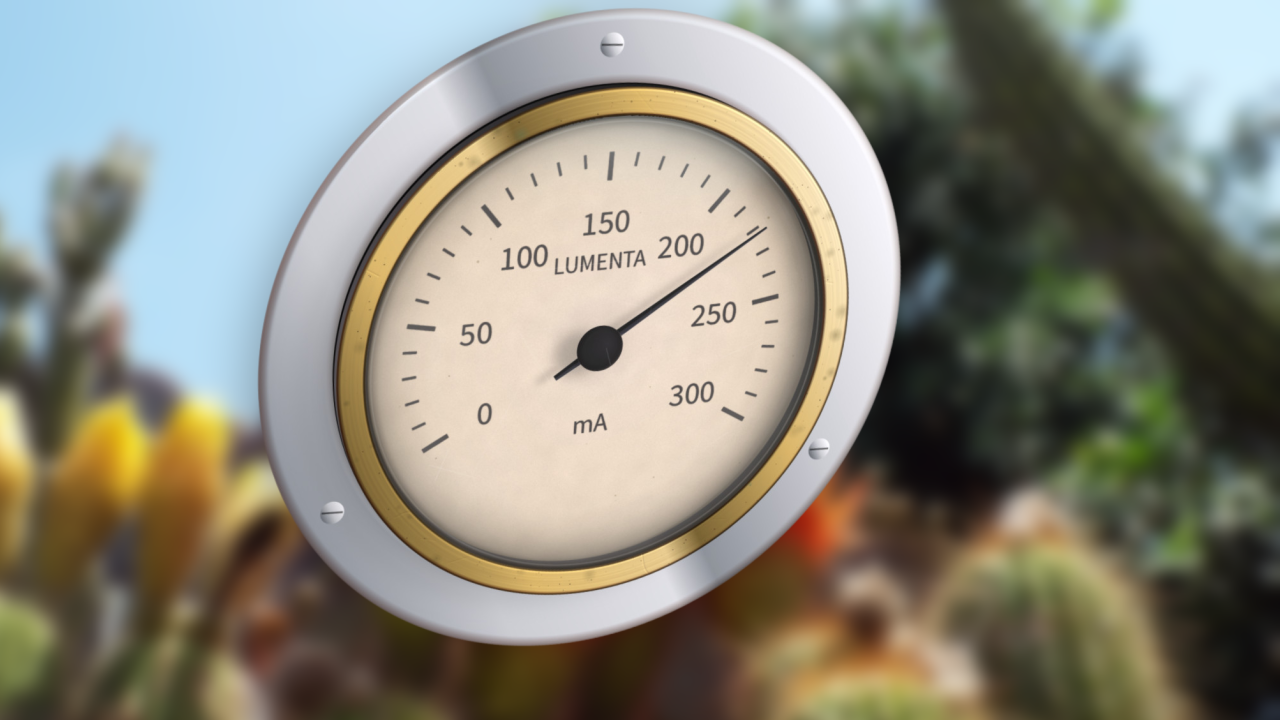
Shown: 220; mA
